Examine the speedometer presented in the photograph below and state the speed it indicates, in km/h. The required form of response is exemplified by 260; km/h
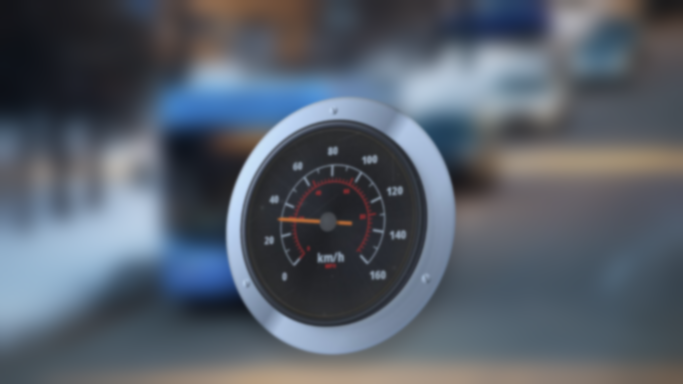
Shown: 30; km/h
